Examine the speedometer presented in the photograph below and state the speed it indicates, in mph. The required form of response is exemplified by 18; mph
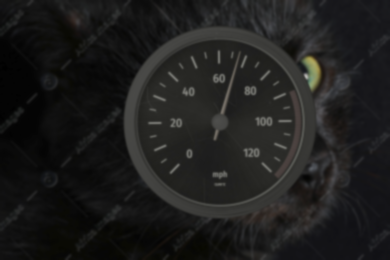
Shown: 67.5; mph
